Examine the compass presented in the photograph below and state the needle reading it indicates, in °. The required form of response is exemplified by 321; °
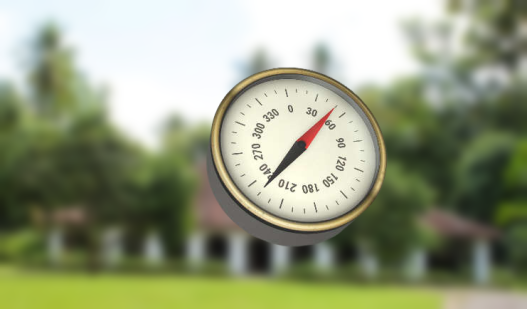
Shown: 50; °
